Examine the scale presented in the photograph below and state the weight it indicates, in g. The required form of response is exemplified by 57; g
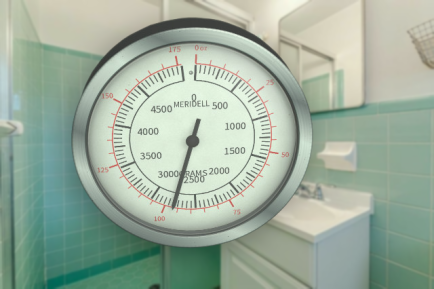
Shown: 2750; g
